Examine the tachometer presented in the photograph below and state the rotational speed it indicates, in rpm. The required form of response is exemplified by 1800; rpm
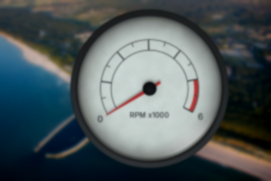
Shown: 0; rpm
